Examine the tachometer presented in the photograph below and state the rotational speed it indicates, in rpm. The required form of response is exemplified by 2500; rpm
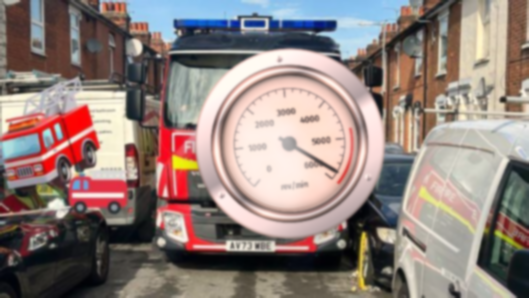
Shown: 5800; rpm
